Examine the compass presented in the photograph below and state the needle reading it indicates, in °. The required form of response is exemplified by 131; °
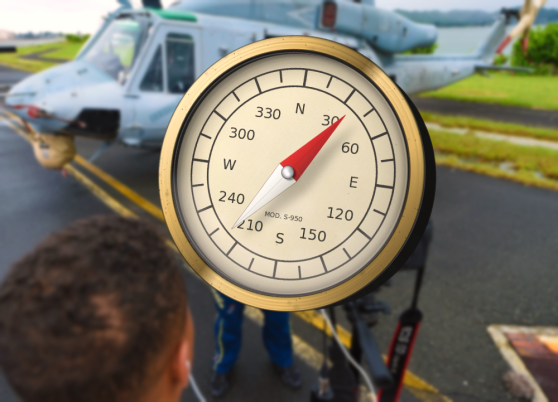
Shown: 37.5; °
